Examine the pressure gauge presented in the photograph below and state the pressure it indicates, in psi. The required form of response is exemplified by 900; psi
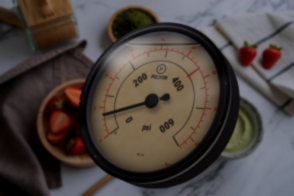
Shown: 50; psi
